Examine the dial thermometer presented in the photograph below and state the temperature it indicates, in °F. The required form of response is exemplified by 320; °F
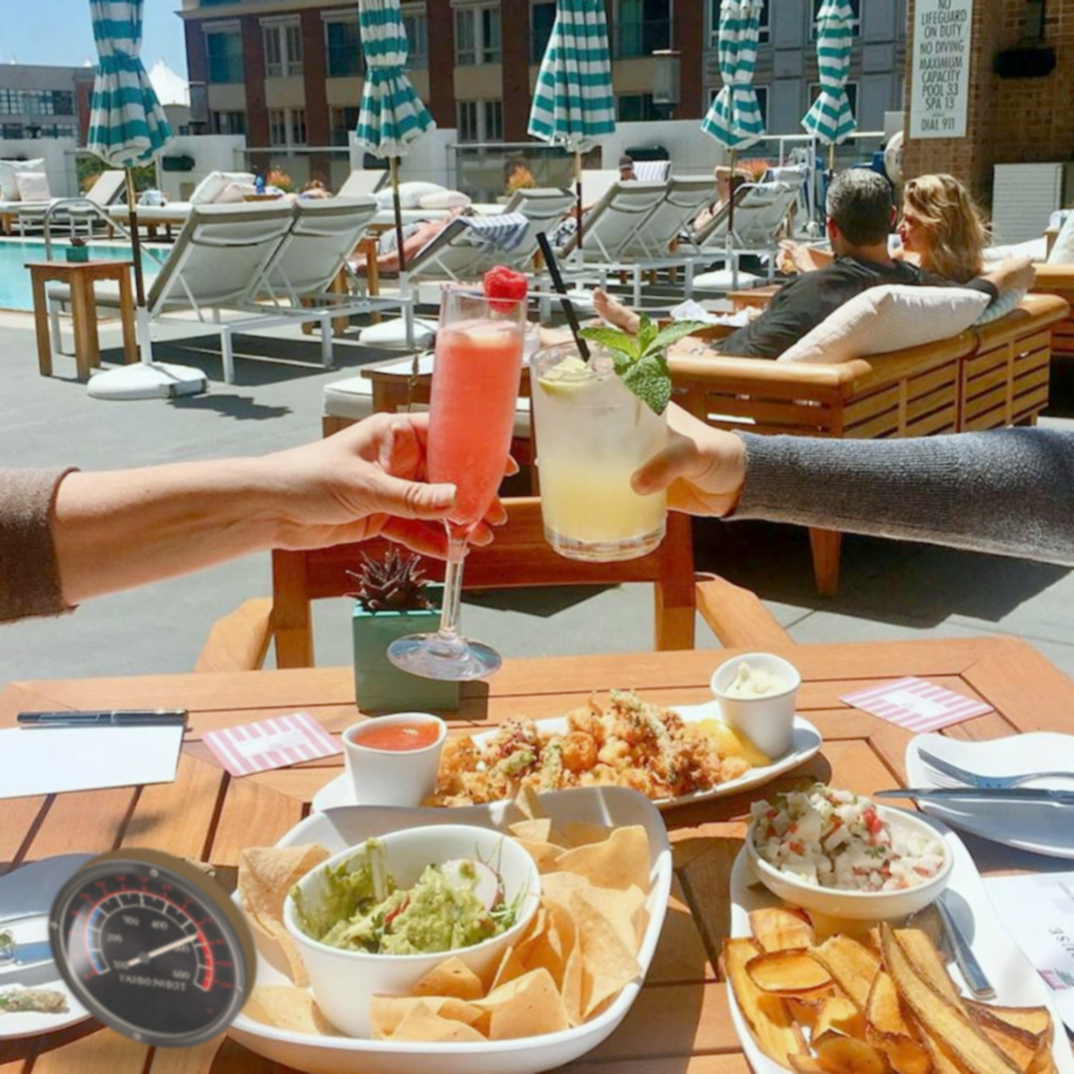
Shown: 475; °F
